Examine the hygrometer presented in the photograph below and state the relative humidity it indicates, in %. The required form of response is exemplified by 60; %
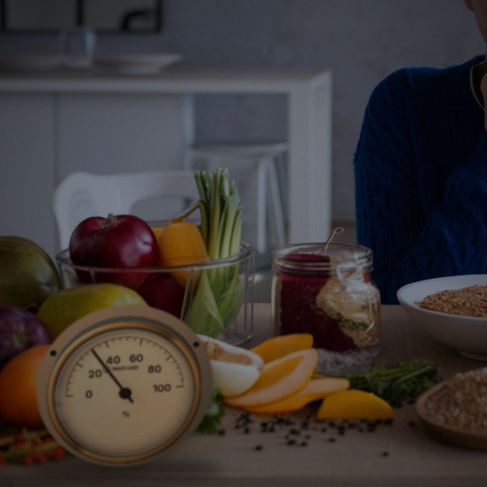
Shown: 32; %
